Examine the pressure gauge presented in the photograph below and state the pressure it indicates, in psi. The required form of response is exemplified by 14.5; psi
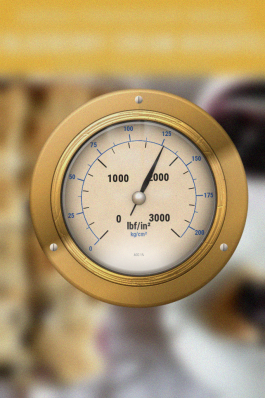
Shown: 1800; psi
